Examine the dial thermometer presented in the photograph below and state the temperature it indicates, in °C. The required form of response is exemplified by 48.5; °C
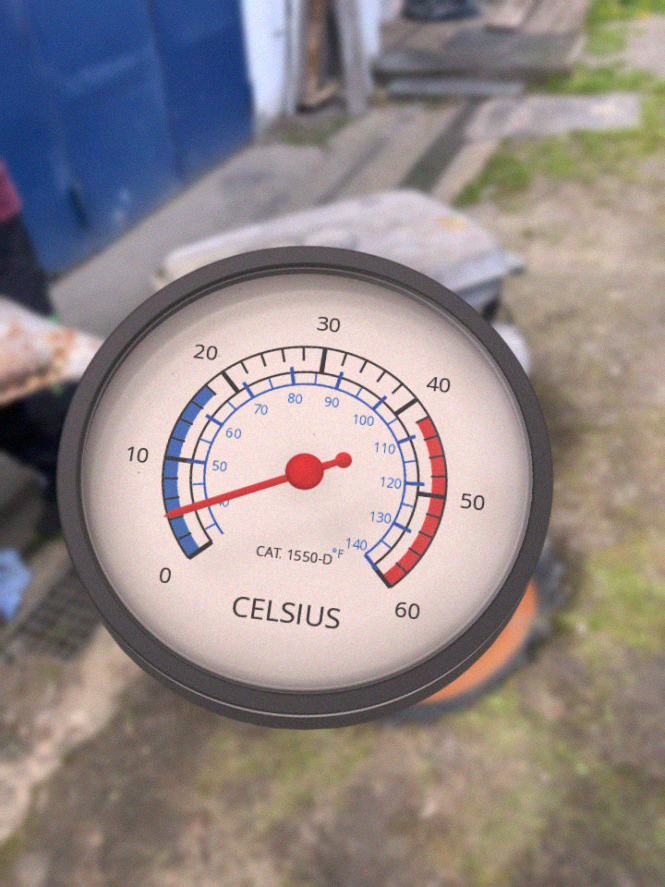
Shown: 4; °C
